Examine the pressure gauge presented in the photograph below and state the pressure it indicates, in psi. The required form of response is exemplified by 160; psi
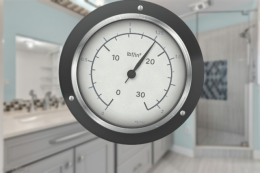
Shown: 18; psi
